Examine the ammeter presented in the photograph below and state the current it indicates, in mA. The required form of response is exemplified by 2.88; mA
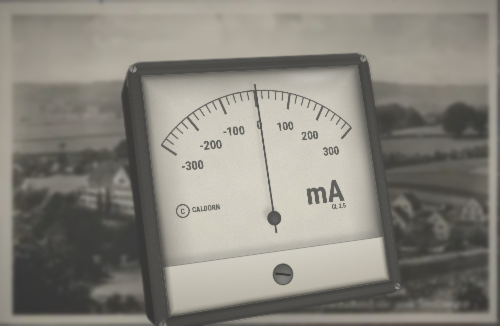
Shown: 0; mA
